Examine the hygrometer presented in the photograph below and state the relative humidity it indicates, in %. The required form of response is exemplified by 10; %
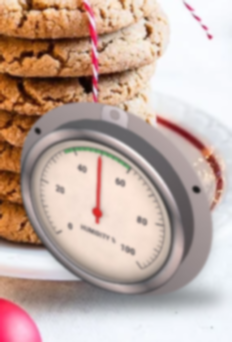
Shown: 50; %
